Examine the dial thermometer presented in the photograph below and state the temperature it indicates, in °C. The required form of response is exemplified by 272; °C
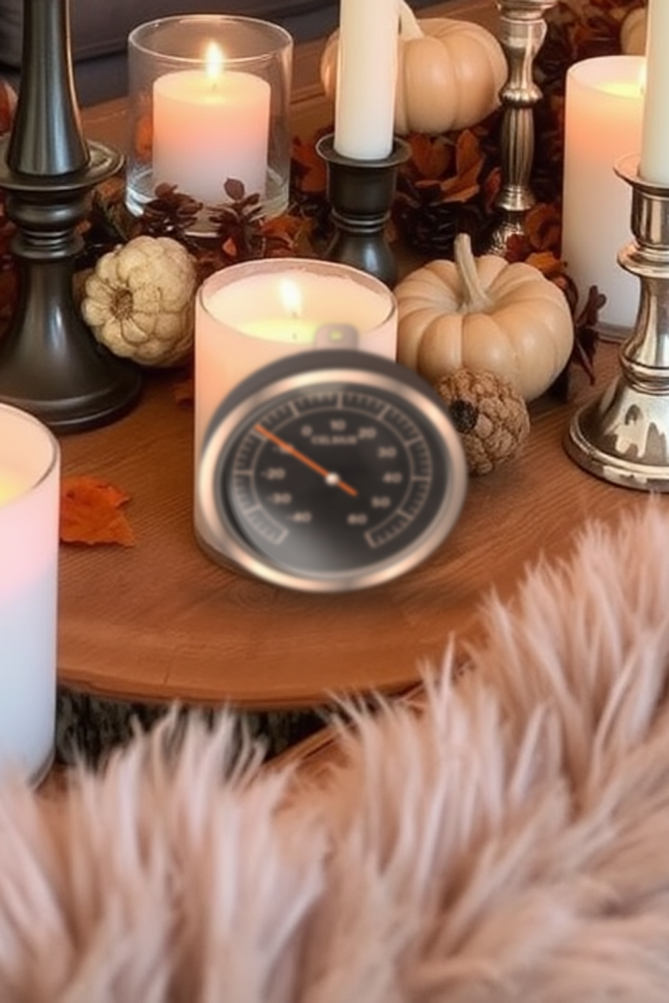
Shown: -8; °C
